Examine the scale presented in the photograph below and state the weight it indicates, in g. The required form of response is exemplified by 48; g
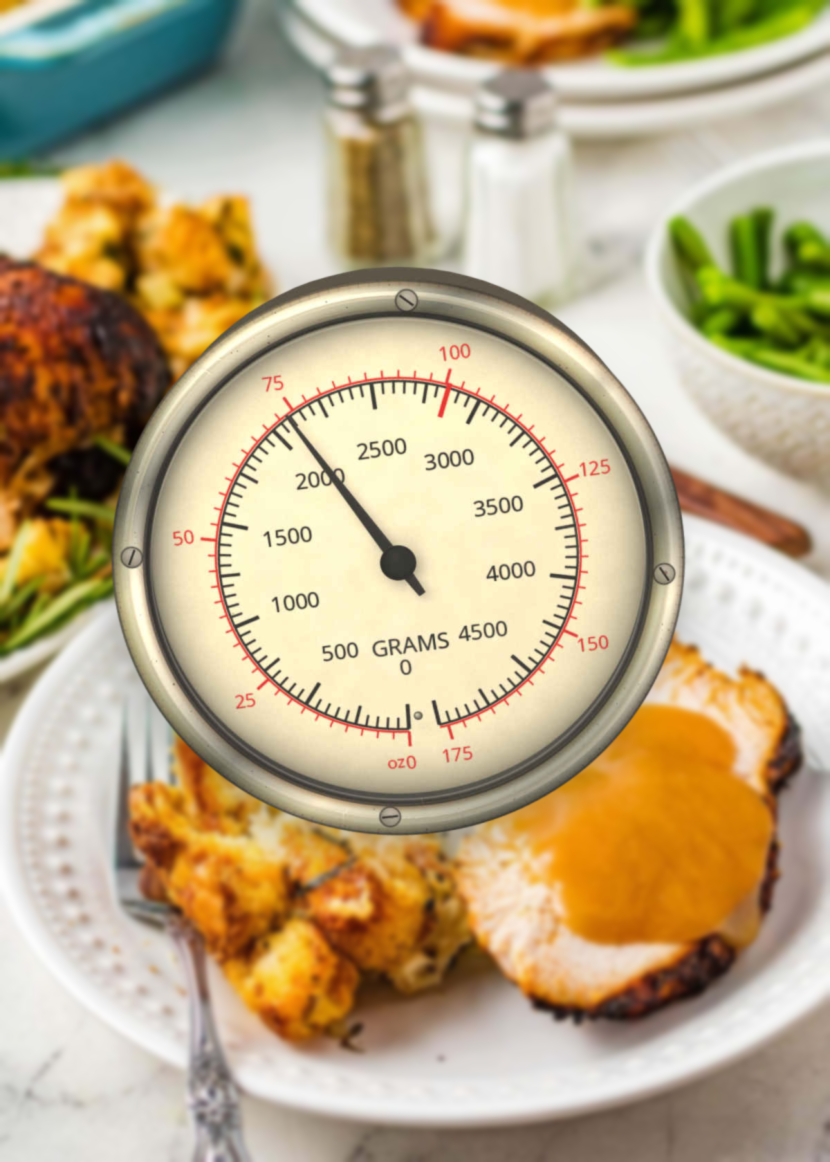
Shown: 2100; g
